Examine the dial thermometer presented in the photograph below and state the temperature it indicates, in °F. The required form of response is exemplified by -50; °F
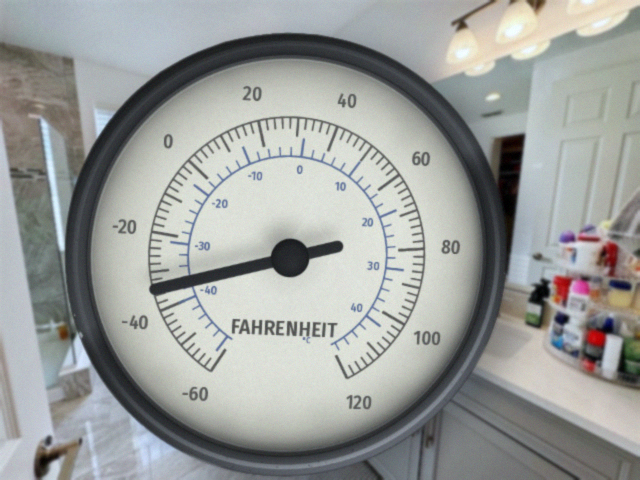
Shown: -34; °F
